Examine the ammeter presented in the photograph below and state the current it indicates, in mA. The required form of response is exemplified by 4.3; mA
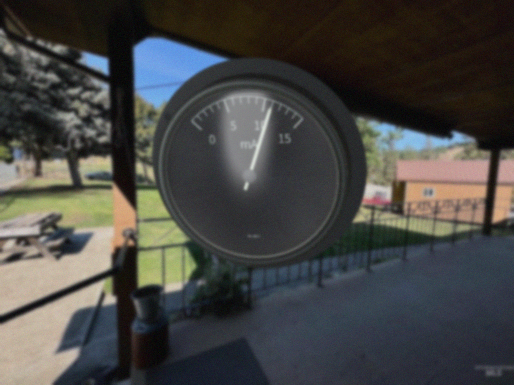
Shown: 11; mA
